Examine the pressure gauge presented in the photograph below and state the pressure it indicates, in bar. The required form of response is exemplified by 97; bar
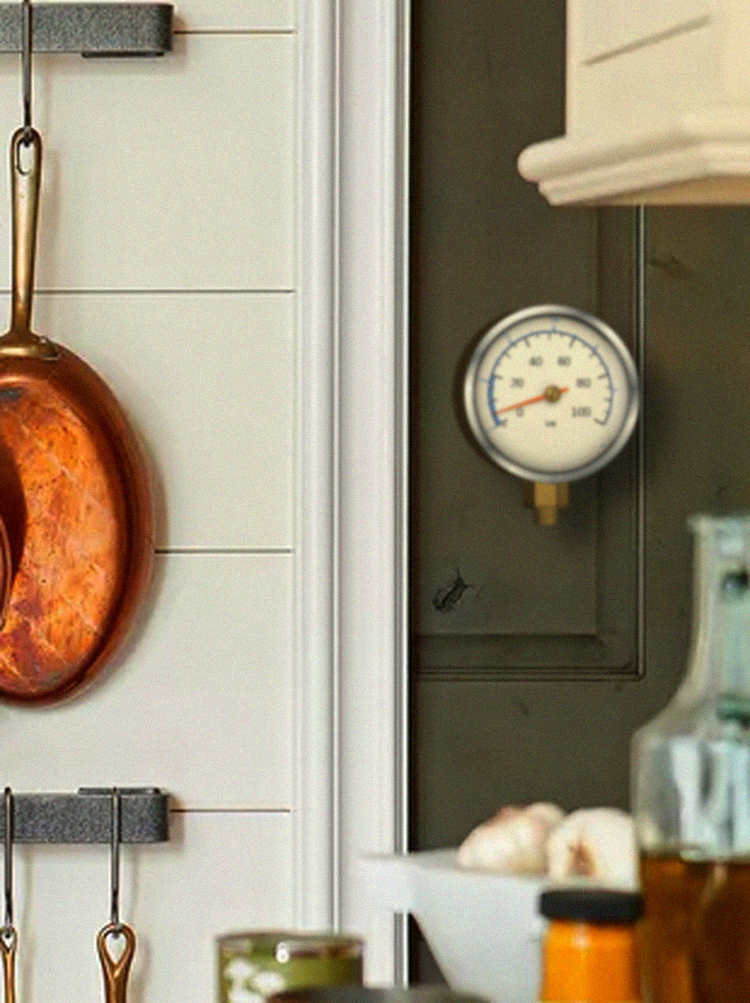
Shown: 5; bar
